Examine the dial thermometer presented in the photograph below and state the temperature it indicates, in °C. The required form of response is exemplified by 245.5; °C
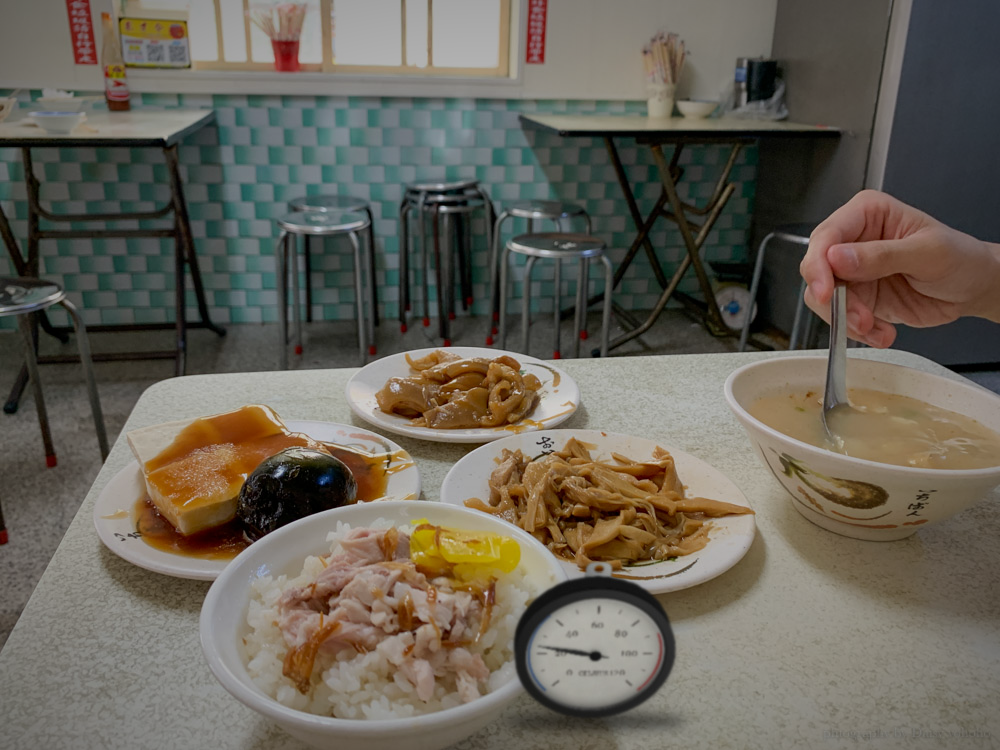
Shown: 25; °C
